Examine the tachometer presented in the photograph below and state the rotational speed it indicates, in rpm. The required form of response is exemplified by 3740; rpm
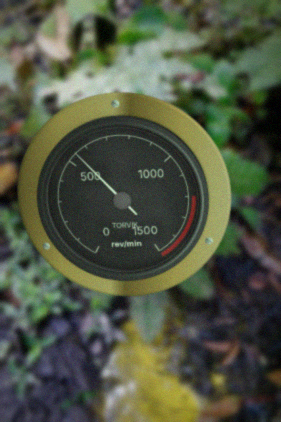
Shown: 550; rpm
